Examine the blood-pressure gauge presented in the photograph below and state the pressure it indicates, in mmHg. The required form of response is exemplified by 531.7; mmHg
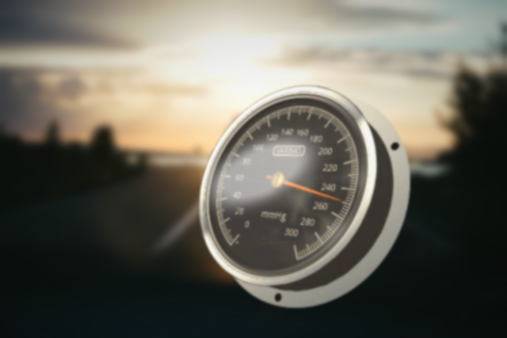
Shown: 250; mmHg
